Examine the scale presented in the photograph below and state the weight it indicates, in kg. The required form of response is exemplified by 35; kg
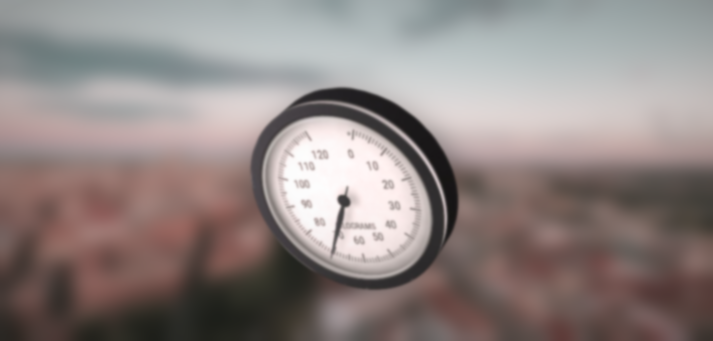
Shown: 70; kg
